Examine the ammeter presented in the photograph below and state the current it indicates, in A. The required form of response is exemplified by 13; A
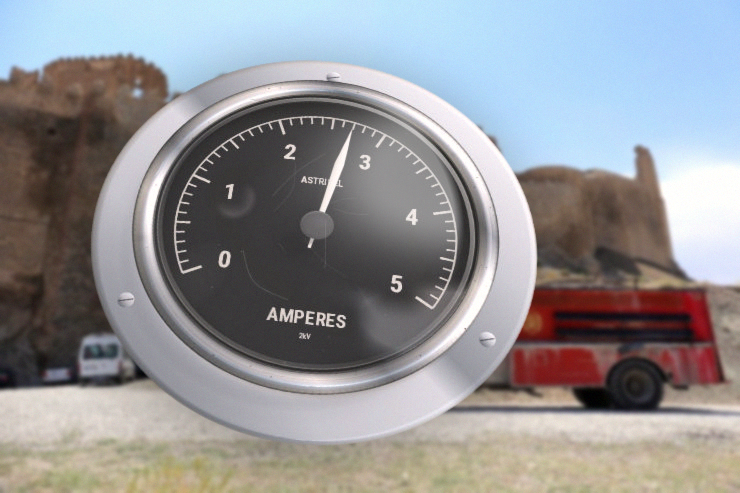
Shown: 2.7; A
